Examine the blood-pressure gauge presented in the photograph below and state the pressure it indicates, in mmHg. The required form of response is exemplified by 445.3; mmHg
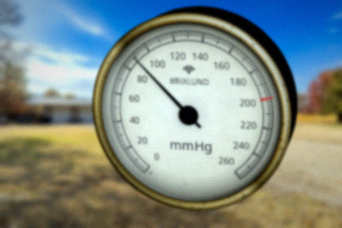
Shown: 90; mmHg
